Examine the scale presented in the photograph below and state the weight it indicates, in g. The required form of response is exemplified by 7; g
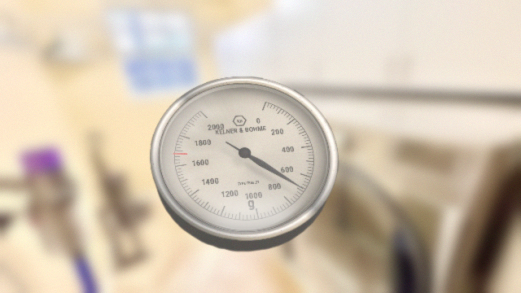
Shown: 700; g
